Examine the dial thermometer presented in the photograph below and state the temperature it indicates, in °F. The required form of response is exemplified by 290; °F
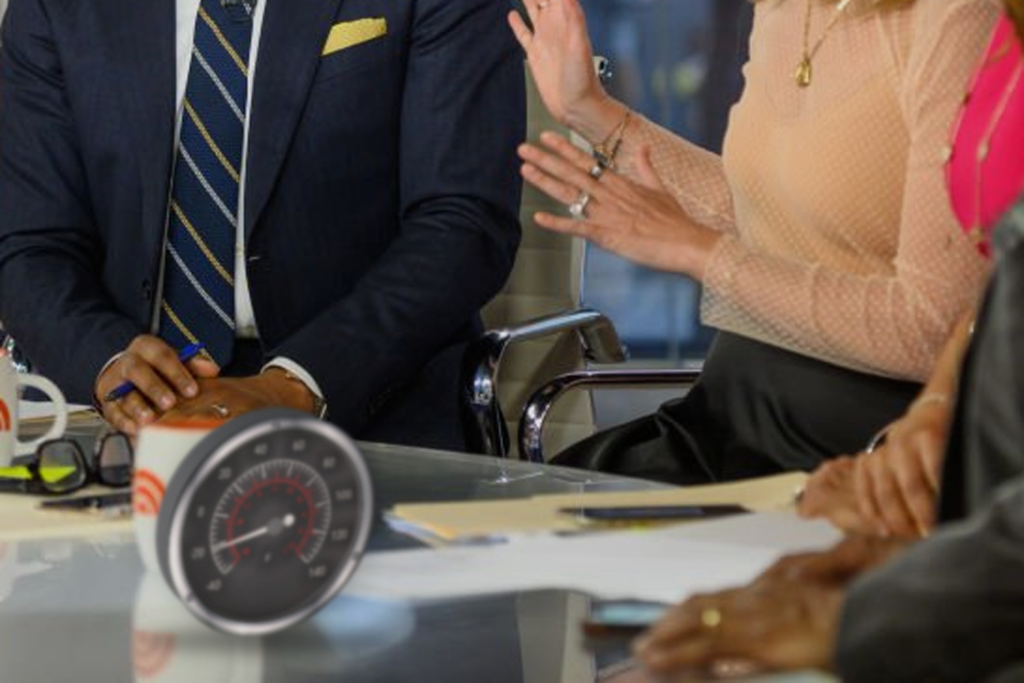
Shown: -20; °F
